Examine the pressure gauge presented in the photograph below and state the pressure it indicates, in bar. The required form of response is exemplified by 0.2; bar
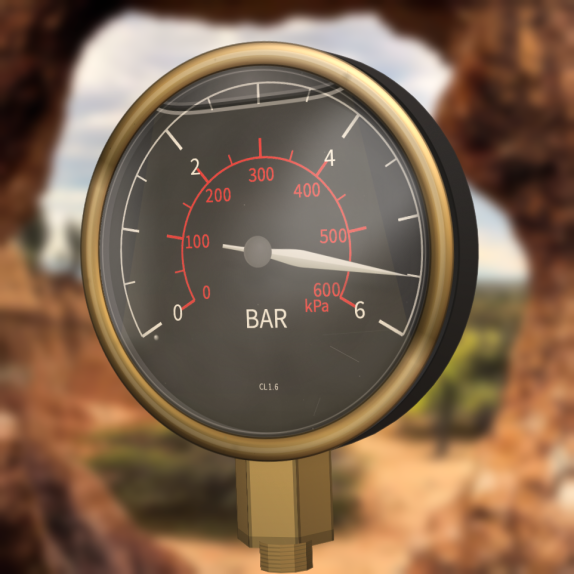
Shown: 5.5; bar
